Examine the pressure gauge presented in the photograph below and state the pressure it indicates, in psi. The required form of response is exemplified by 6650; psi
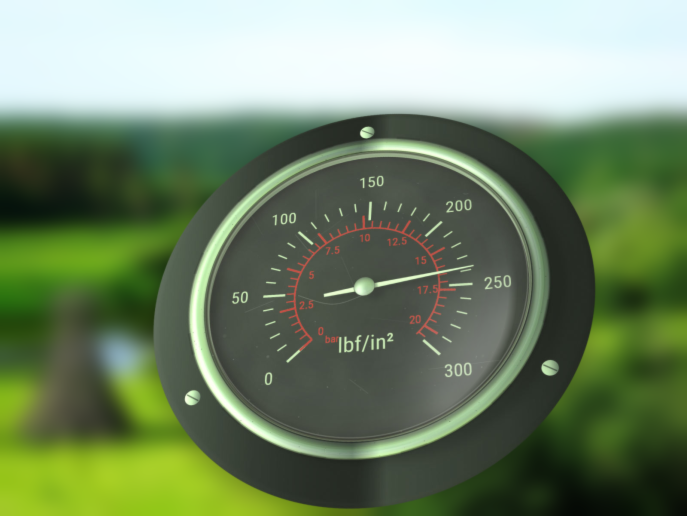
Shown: 240; psi
